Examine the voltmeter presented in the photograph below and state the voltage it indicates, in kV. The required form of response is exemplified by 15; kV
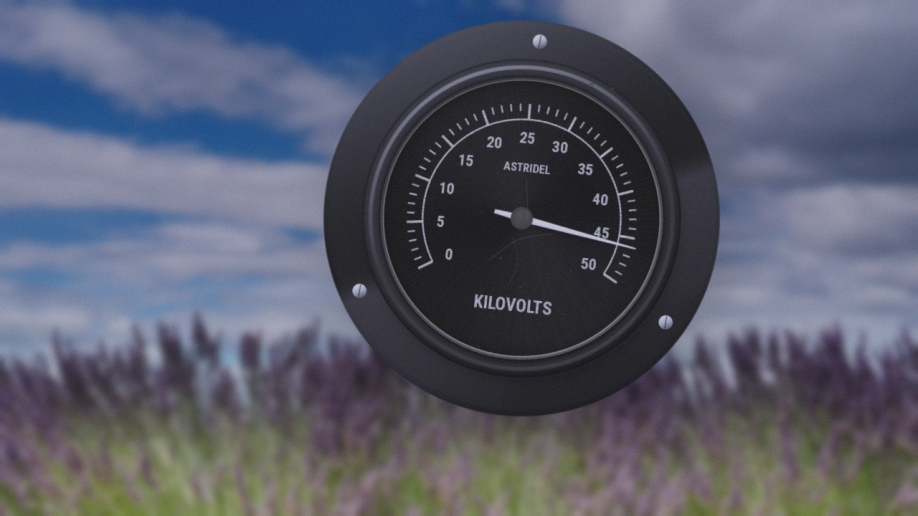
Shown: 46; kV
